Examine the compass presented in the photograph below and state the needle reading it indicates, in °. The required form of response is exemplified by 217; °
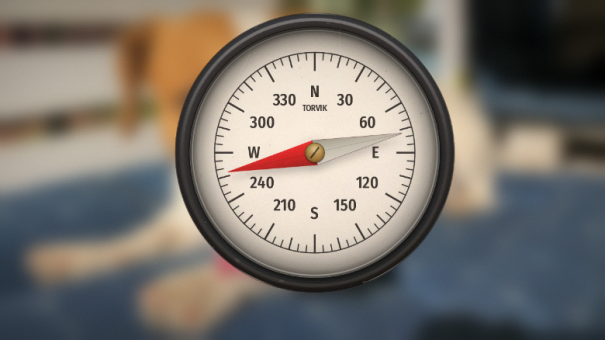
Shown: 257.5; °
